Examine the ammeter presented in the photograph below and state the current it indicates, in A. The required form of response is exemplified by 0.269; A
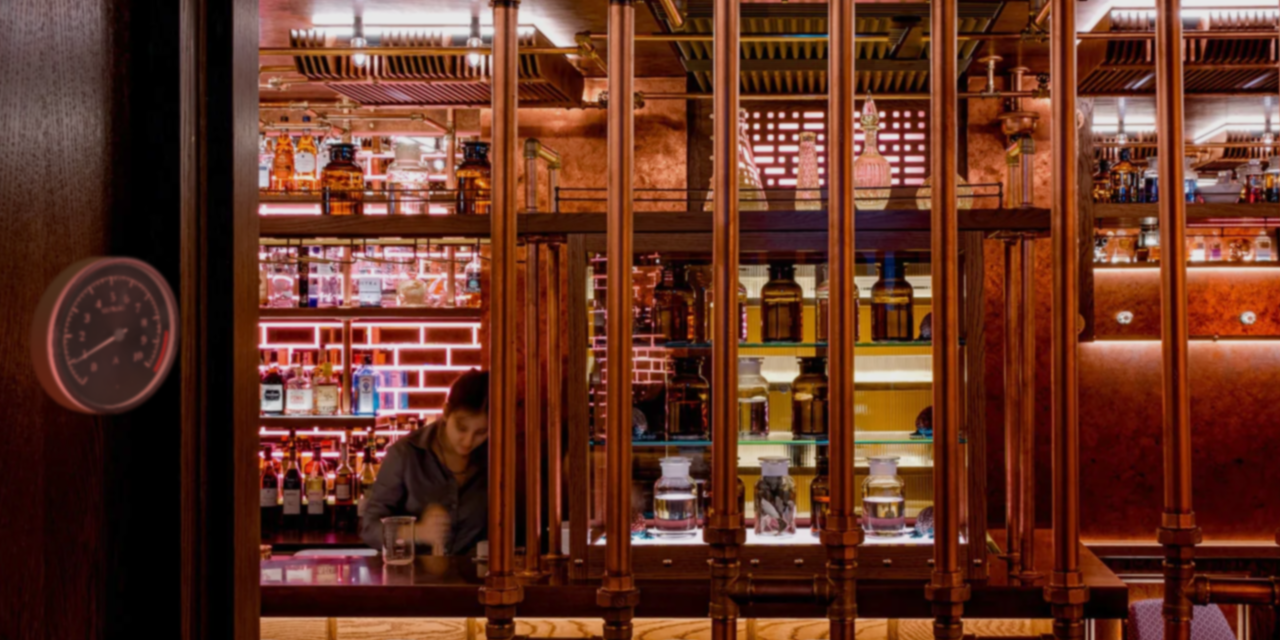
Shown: 1; A
